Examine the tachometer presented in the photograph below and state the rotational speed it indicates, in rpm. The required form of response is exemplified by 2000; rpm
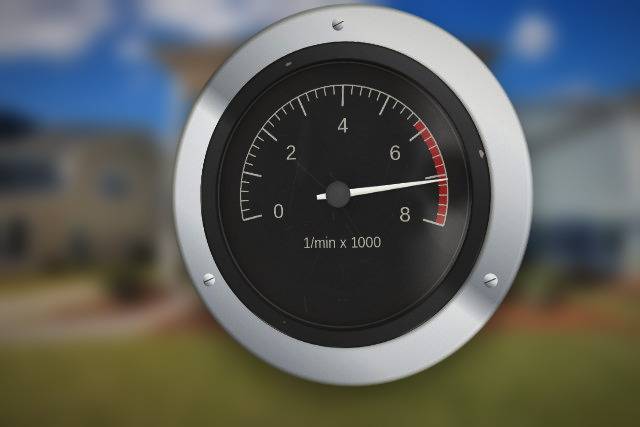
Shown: 7100; rpm
